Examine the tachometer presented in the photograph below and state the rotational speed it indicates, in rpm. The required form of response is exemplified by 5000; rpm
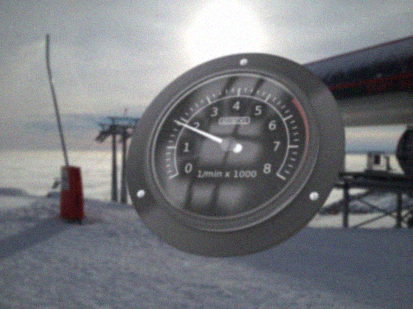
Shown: 1800; rpm
